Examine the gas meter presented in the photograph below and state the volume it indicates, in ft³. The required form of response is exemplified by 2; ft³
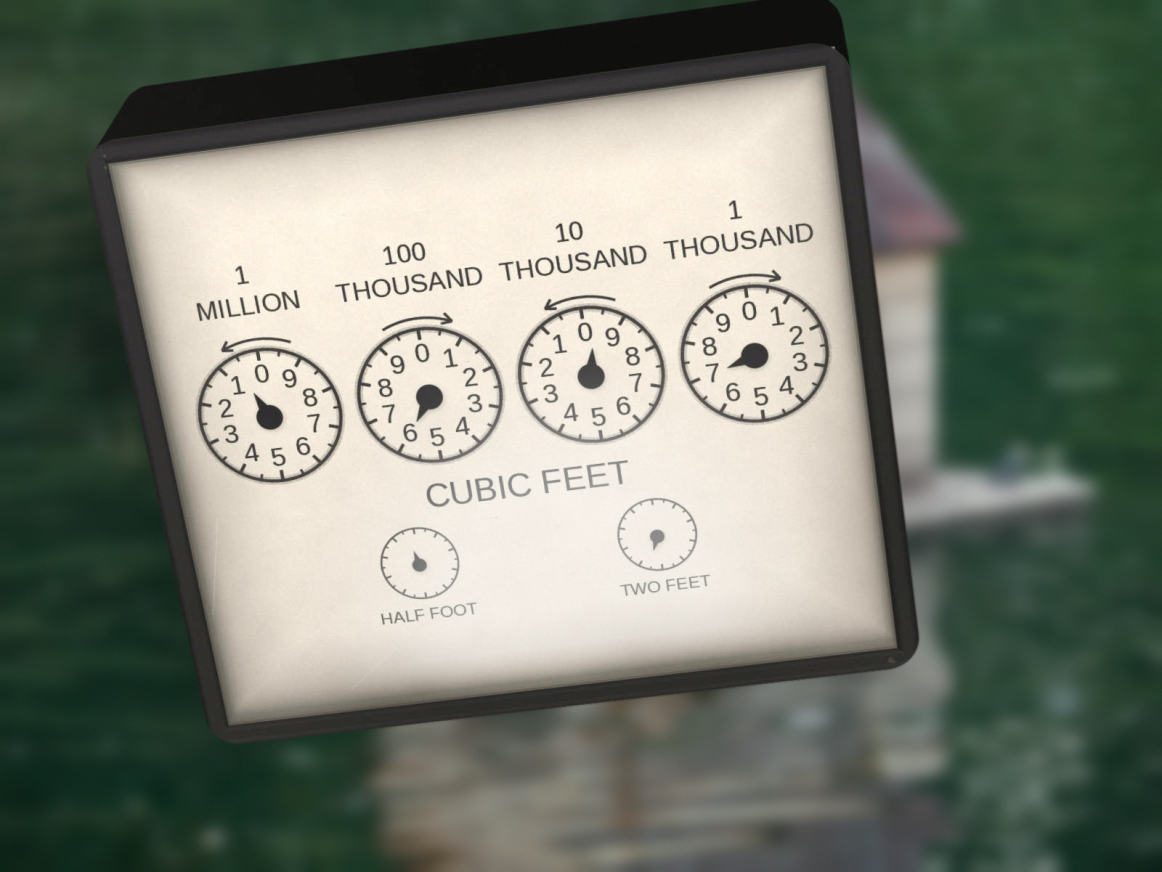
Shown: 59700; ft³
